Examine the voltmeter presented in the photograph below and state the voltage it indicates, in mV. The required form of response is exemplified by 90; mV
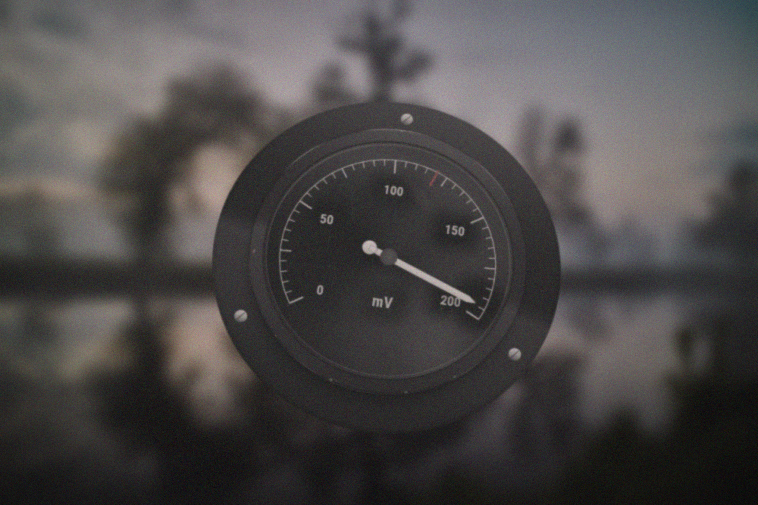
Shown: 195; mV
